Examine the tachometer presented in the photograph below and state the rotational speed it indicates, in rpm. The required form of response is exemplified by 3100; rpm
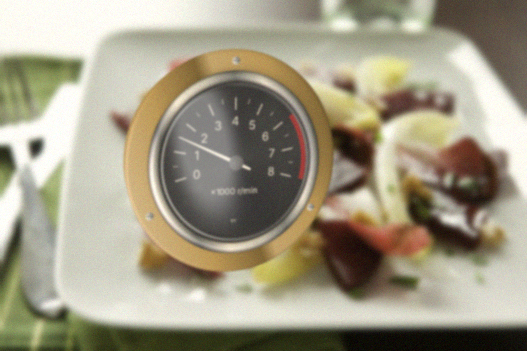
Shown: 1500; rpm
